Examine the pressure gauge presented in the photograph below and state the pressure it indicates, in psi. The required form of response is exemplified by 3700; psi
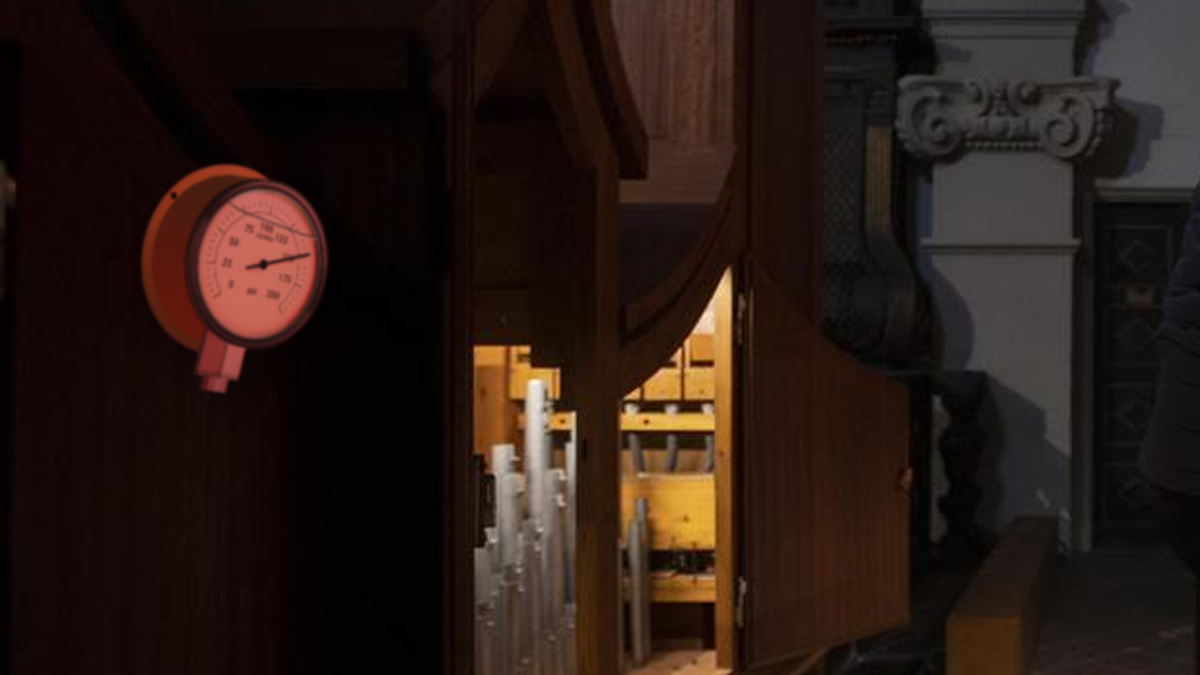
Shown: 150; psi
